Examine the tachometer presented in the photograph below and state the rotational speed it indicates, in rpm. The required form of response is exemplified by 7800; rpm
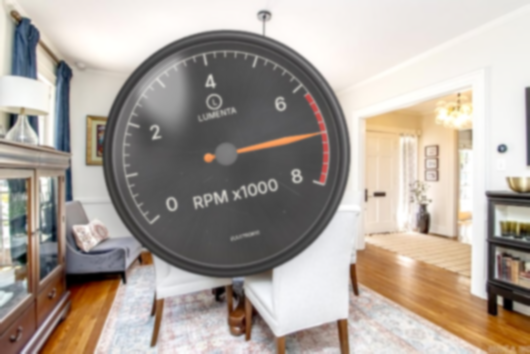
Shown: 7000; rpm
